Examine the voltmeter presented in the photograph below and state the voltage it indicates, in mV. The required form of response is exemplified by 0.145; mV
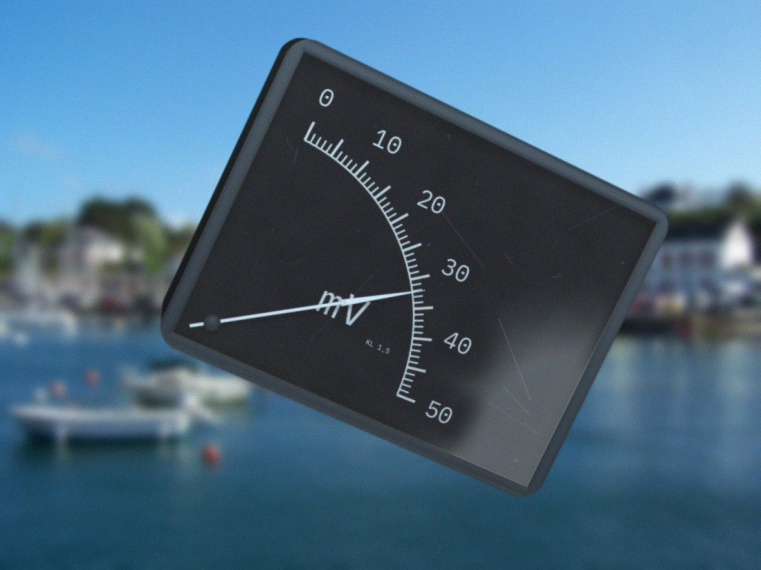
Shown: 32; mV
